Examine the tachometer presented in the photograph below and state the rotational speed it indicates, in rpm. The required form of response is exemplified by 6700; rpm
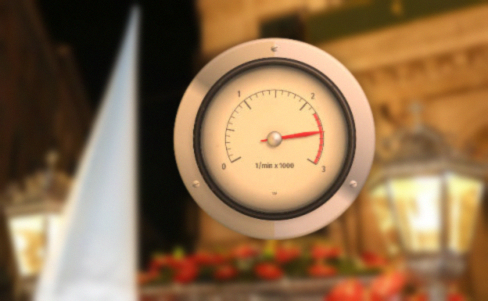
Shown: 2500; rpm
